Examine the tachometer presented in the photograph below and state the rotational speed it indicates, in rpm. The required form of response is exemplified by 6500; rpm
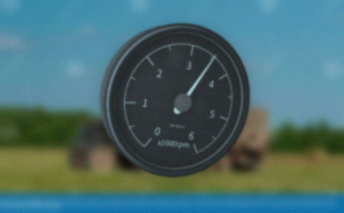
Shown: 3500; rpm
